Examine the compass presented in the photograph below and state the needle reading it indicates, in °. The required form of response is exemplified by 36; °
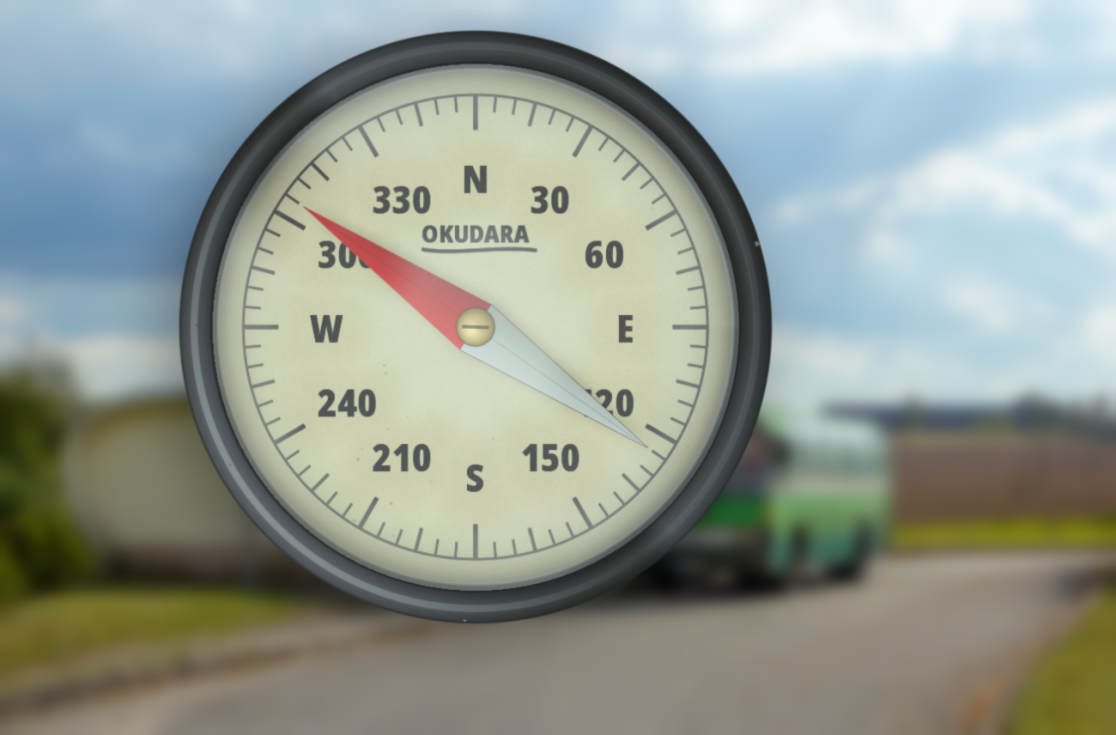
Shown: 305; °
